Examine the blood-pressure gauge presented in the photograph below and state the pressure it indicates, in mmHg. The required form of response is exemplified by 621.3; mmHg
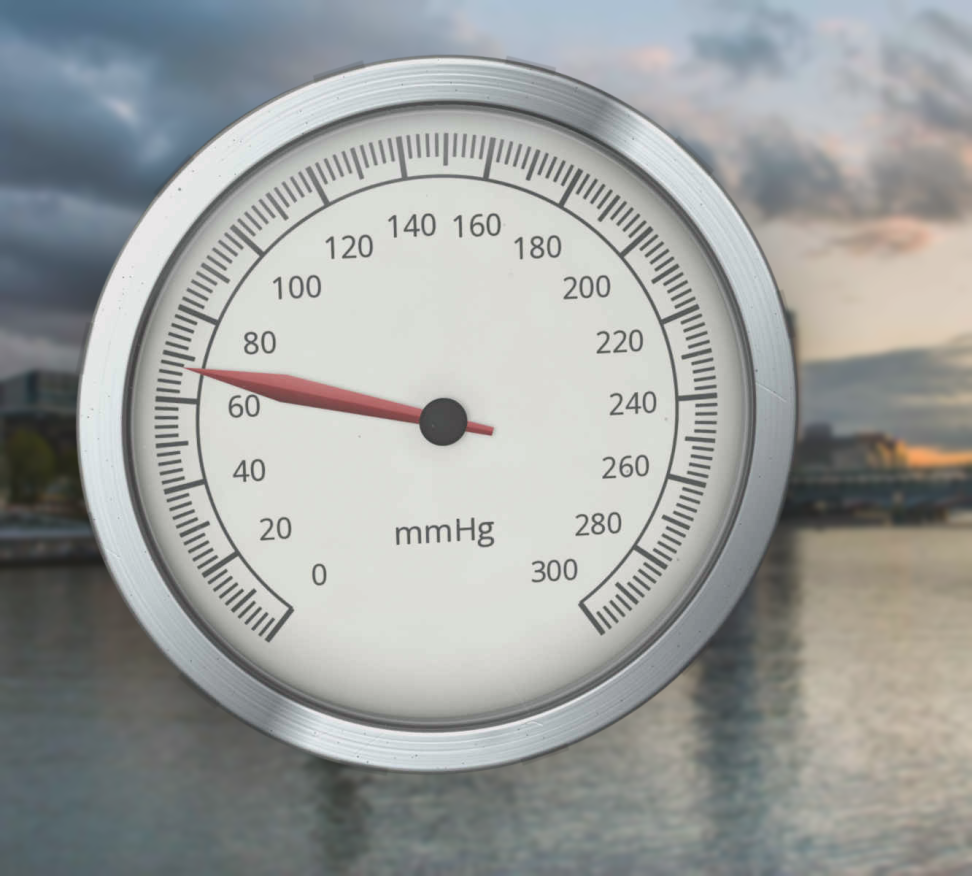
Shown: 68; mmHg
